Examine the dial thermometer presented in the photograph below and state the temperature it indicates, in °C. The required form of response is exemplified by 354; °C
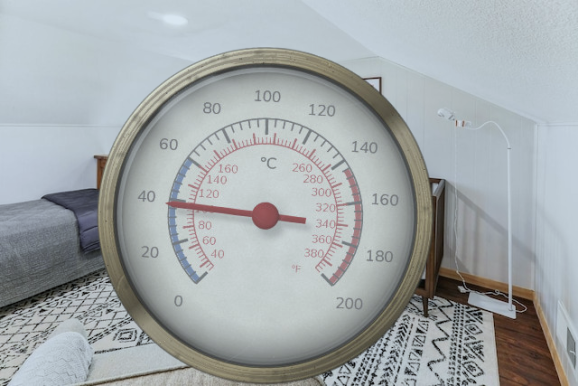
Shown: 38; °C
